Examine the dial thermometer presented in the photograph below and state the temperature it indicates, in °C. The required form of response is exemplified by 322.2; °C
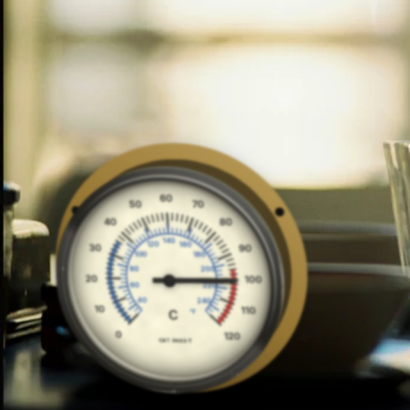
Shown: 100; °C
